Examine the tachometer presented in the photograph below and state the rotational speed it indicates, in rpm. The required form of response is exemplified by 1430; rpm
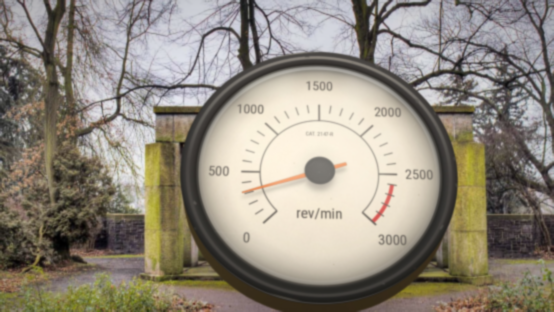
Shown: 300; rpm
